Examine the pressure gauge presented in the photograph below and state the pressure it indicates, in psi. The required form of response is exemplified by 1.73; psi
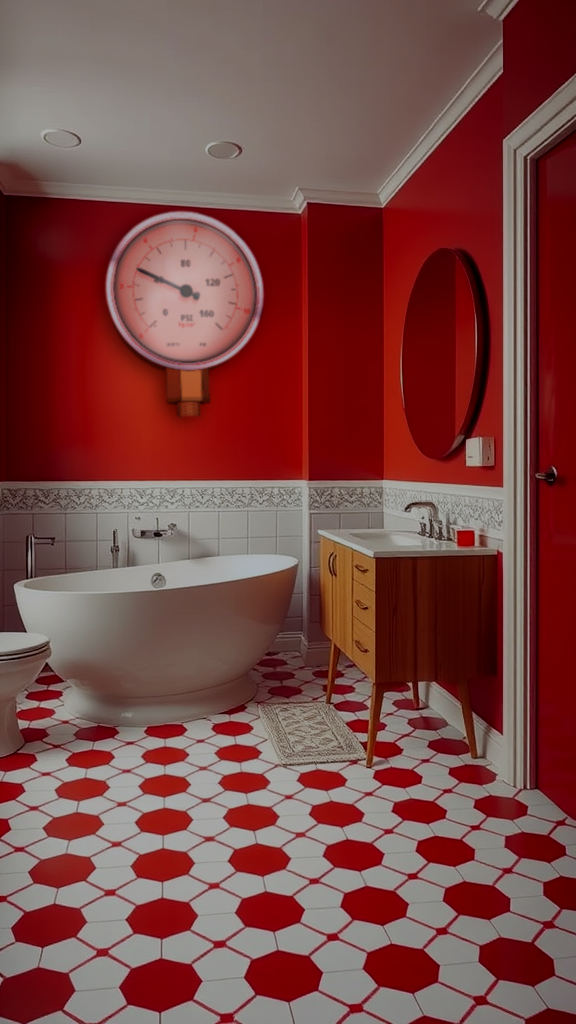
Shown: 40; psi
